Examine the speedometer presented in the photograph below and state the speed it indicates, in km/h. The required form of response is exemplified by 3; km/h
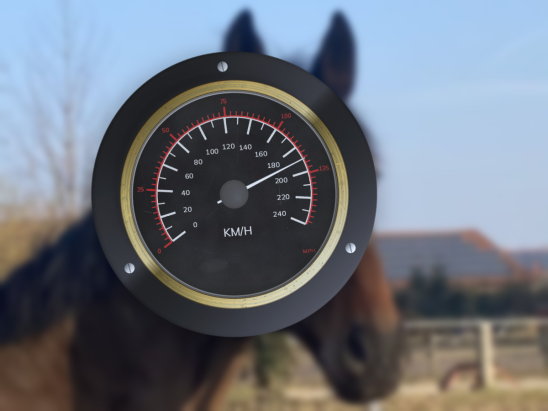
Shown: 190; km/h
